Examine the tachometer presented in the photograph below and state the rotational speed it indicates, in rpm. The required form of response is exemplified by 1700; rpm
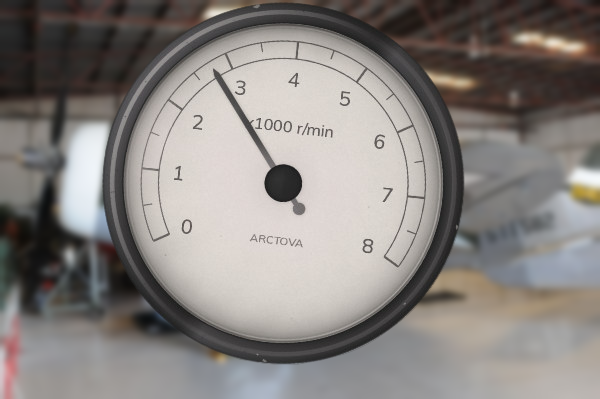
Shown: 2750; rpm
